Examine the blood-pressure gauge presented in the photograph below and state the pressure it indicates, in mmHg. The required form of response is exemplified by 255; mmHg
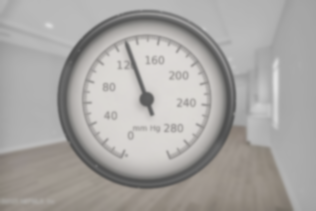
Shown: 130; mmHg
